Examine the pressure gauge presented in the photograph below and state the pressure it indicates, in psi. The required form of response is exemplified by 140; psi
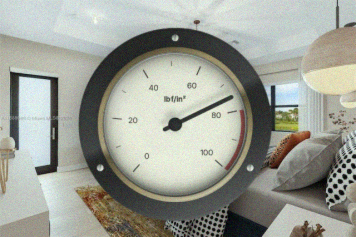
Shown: 75; psi
